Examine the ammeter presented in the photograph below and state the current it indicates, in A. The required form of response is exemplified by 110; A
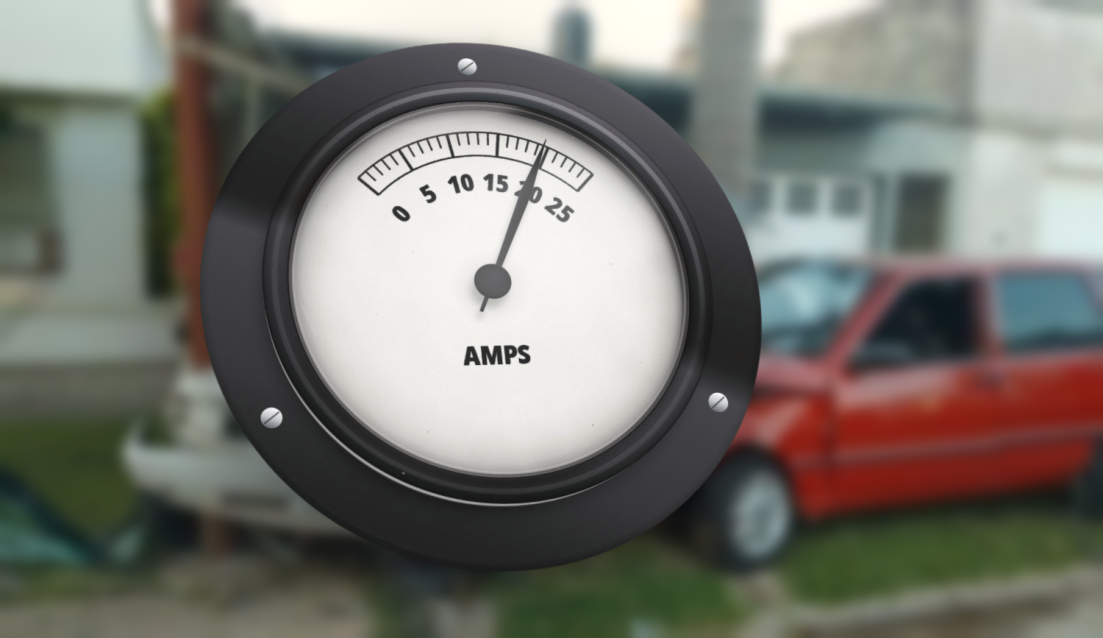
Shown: 19.5; A
